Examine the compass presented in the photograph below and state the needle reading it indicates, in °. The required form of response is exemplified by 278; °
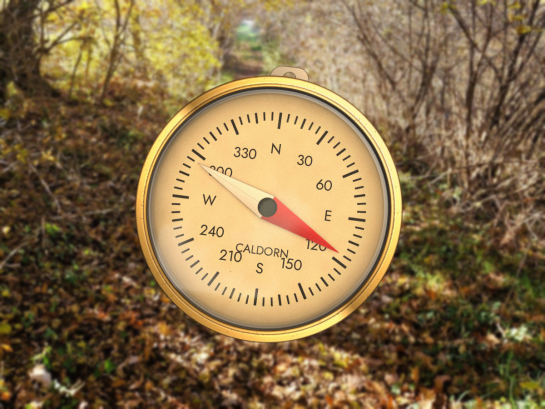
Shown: 115; °
